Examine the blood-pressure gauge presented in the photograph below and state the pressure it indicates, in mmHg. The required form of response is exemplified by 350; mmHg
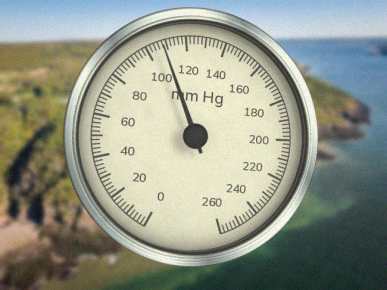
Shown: 108; mmHg
